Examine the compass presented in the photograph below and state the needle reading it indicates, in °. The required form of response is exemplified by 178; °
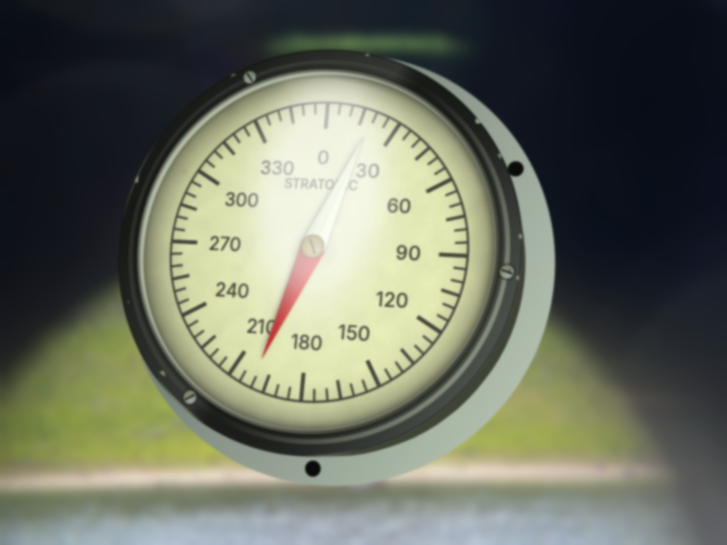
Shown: 200; °
